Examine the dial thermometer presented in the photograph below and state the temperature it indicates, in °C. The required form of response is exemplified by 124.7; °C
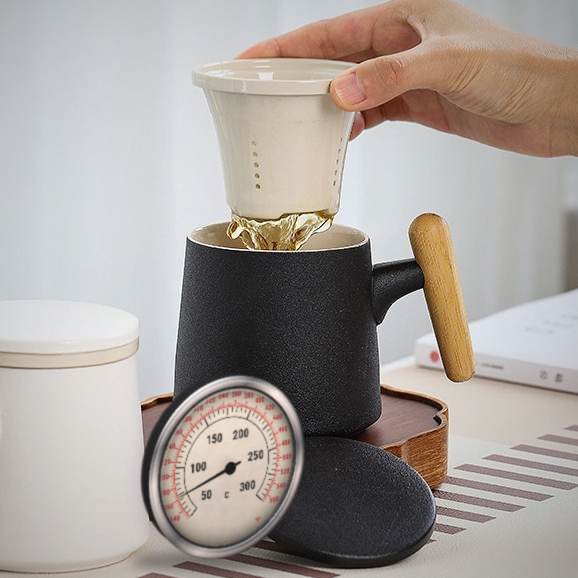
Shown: 75; °C
